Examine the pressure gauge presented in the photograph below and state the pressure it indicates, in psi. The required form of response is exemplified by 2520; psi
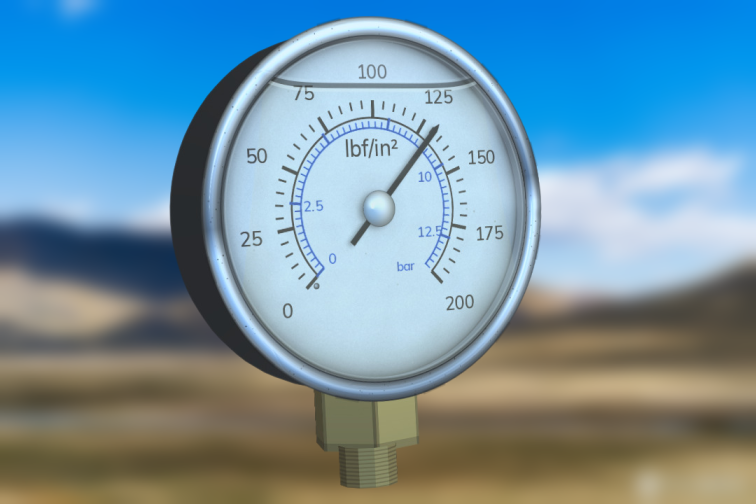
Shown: 130; psi
